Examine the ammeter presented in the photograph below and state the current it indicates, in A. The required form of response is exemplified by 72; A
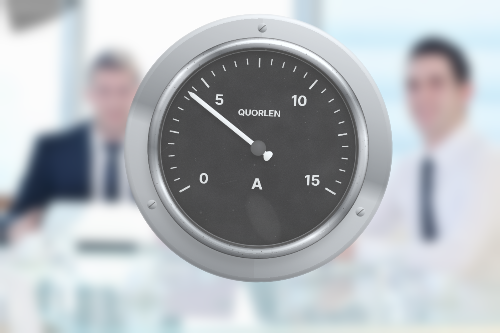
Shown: 4.25; A
